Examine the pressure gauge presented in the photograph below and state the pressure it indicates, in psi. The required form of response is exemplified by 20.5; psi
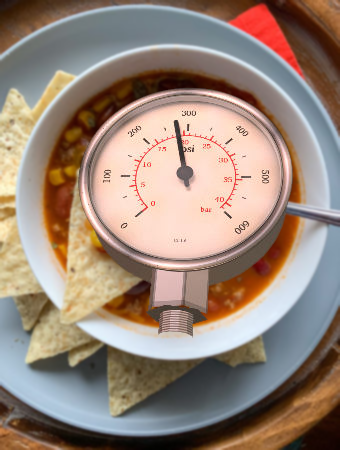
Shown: 275; psi
